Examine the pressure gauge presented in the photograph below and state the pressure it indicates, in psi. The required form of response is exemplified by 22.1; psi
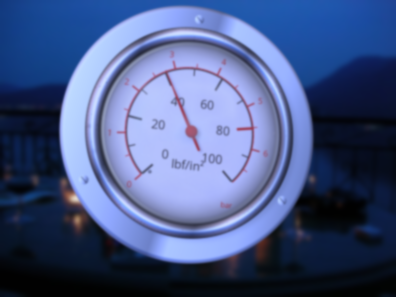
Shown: 40; psi
